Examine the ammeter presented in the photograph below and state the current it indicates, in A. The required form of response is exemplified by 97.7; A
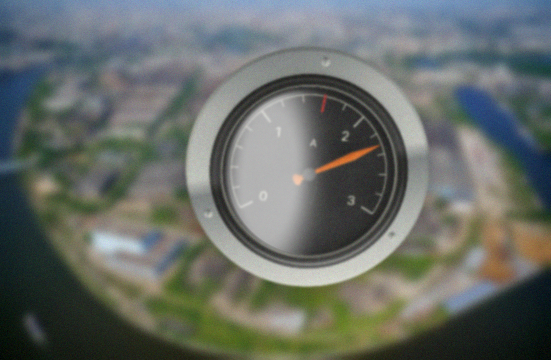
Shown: 2.3; A
